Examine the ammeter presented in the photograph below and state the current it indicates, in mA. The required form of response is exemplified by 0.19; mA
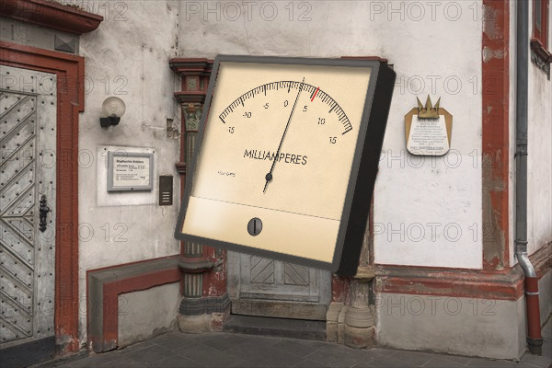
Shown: 2.5; mA
